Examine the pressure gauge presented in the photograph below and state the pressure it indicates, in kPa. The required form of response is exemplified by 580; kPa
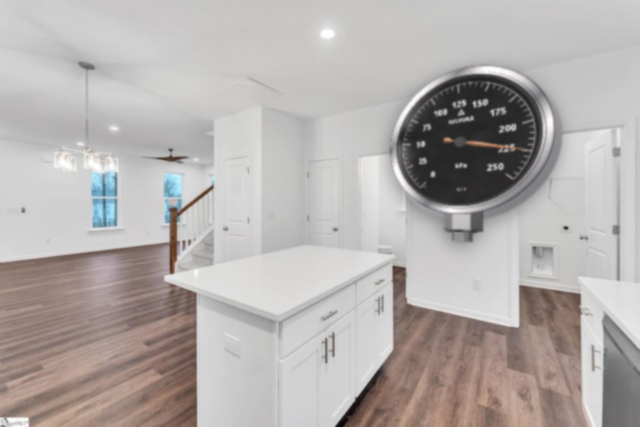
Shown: 225; kPa
